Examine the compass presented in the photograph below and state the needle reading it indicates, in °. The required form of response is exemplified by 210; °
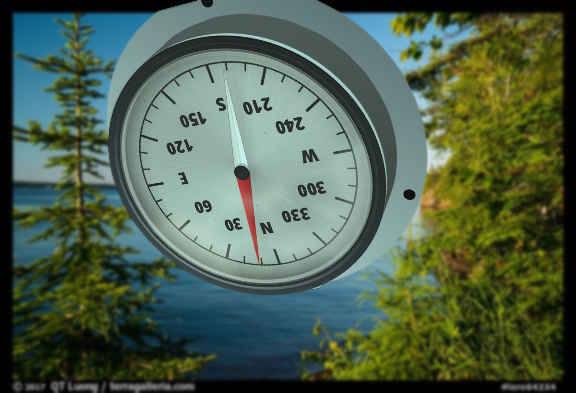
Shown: 10; °
